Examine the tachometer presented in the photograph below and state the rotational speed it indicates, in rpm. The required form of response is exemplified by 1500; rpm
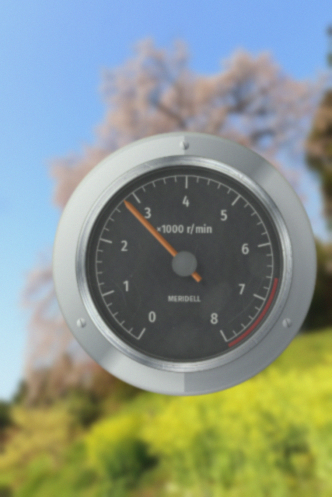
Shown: 2800; rpm
